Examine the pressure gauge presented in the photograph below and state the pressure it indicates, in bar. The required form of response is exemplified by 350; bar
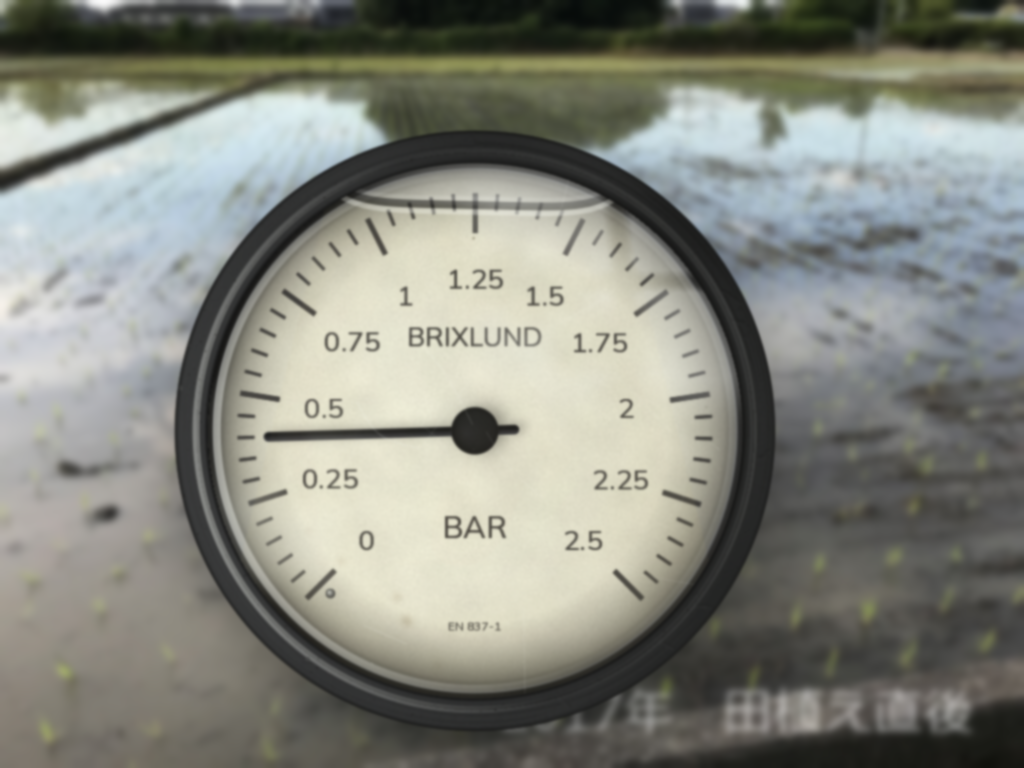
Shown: 0.4; bar
